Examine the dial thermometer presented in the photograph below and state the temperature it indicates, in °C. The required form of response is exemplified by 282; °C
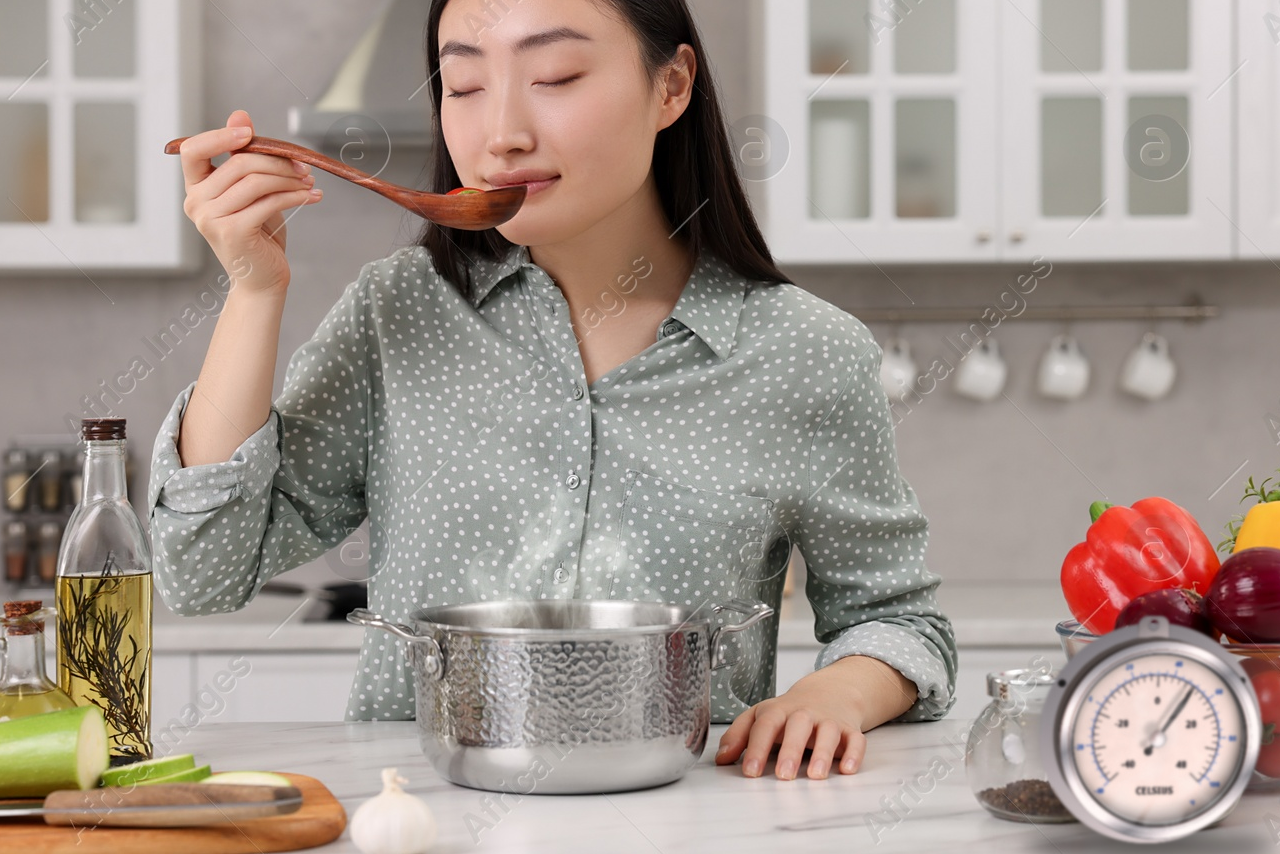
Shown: 10; °C
